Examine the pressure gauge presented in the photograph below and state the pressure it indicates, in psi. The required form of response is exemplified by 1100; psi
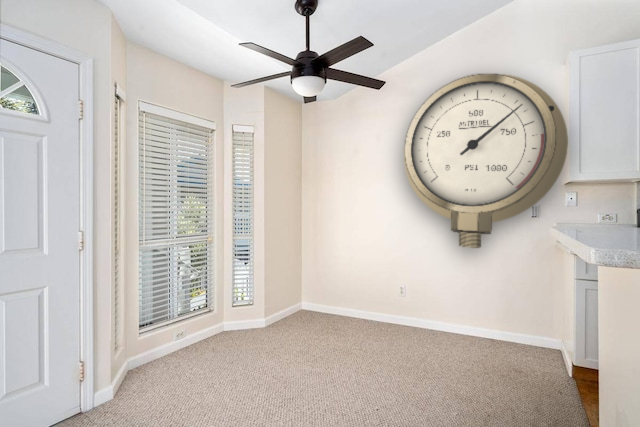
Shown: 675; psi
